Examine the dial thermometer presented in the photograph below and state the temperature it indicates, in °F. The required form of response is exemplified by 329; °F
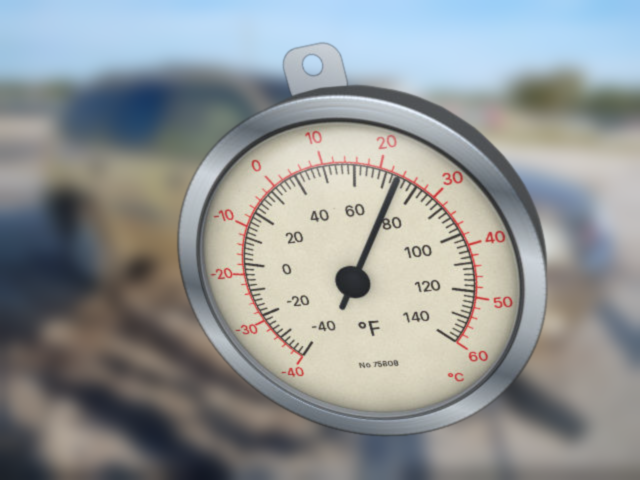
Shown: 74; °F
